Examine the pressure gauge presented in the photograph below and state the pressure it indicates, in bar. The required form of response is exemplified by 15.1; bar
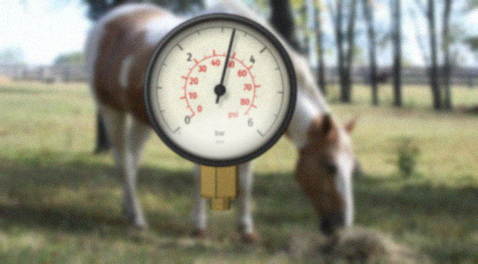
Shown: 3.25; bar
